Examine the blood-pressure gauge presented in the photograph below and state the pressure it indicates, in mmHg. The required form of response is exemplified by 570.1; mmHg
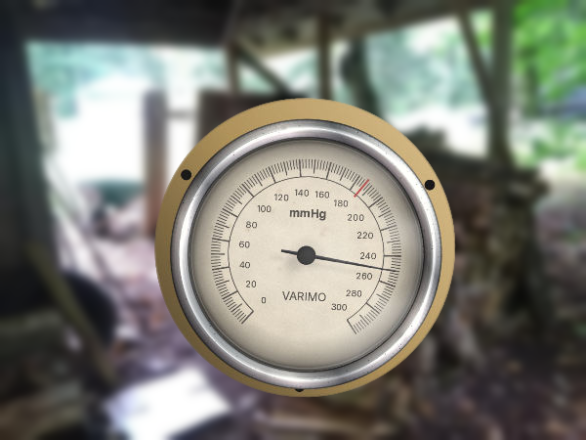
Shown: 250; mmHg
